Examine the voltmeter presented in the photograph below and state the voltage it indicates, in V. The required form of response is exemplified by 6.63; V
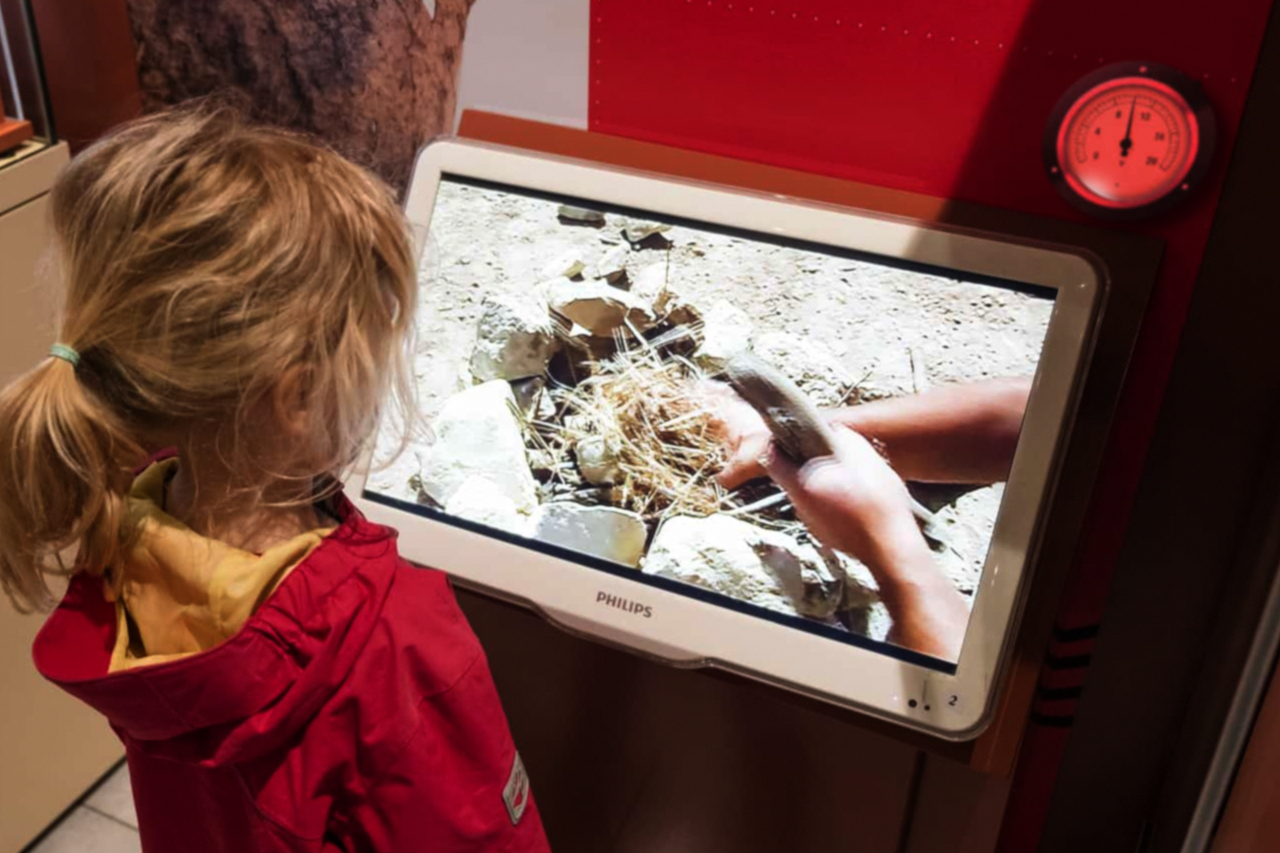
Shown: 10; V
